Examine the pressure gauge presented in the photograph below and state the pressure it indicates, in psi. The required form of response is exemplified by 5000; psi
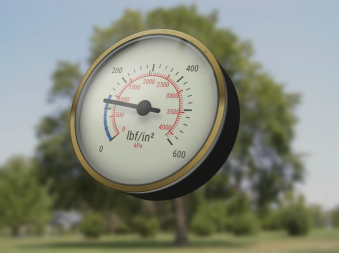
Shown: 120; psi
